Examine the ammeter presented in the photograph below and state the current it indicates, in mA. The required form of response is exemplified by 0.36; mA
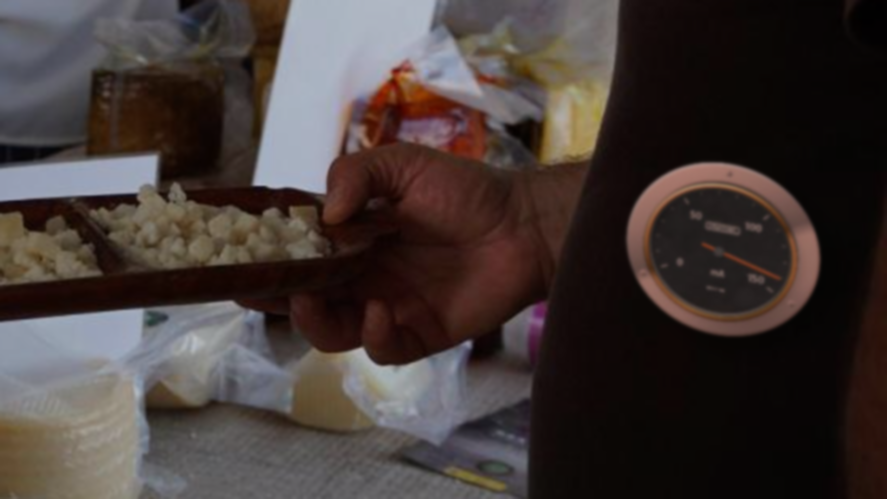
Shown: 140; mA
